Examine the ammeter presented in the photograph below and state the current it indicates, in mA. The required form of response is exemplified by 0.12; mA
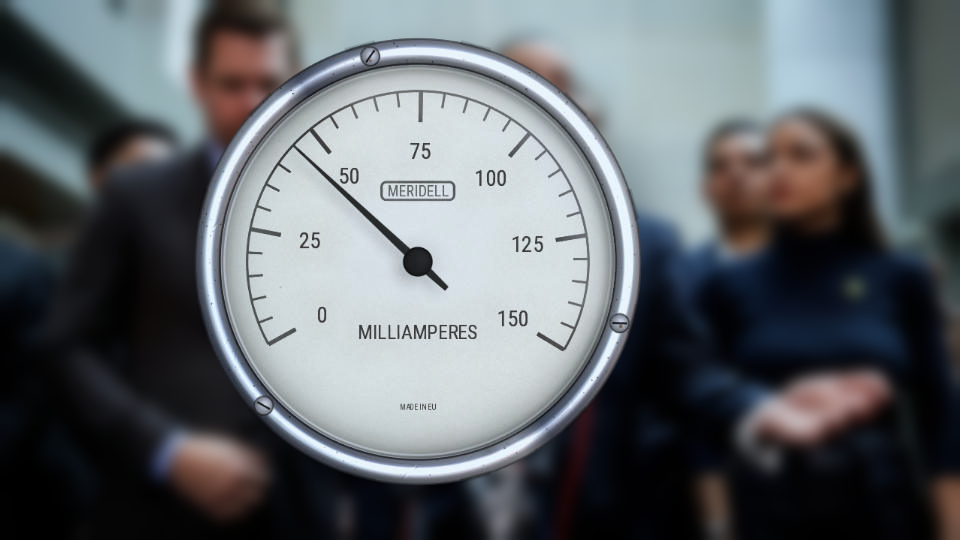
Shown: 45; mA
